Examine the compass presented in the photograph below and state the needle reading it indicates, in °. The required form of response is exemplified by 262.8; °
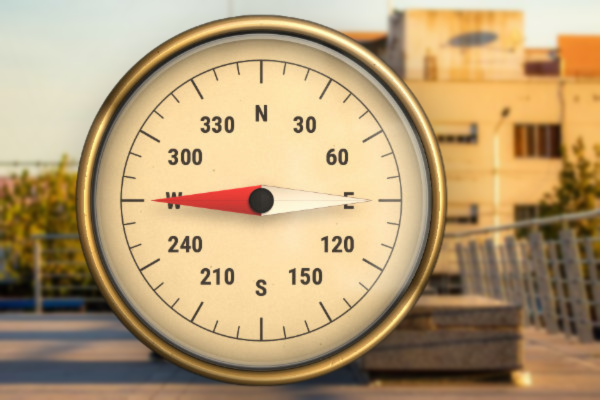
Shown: 270; °
